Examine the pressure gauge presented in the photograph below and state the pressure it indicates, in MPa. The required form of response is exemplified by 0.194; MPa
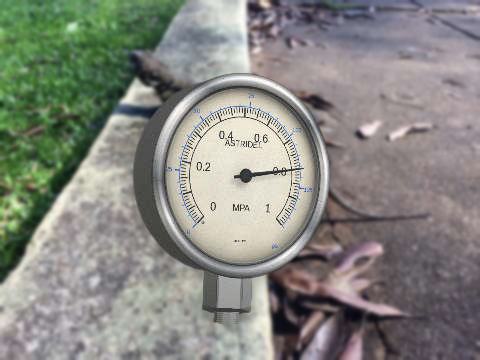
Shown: 0.8; MPa
